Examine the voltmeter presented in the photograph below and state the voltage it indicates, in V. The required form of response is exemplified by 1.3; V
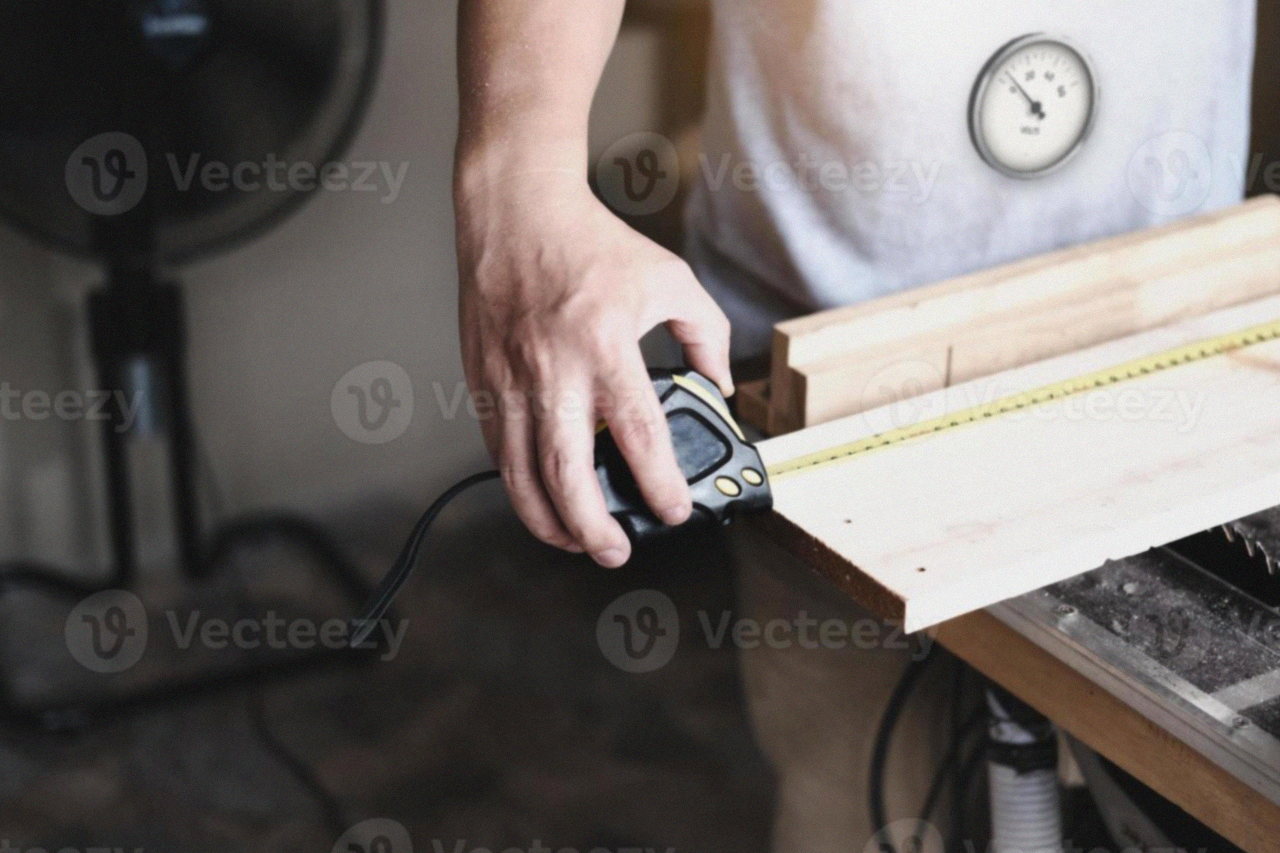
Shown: 5; V
